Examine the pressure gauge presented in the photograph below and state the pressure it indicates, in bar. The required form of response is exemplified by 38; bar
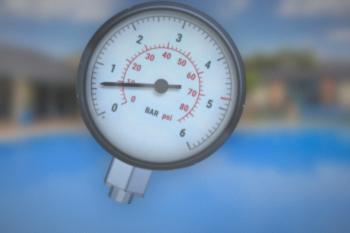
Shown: 0.6; bar
